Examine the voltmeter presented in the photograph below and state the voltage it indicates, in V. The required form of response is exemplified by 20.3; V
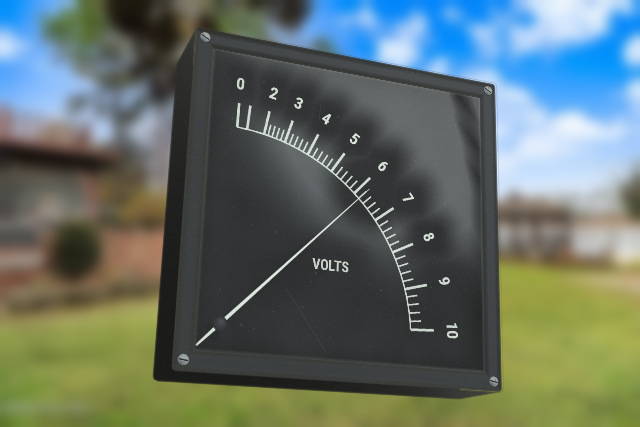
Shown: 6.2; V
